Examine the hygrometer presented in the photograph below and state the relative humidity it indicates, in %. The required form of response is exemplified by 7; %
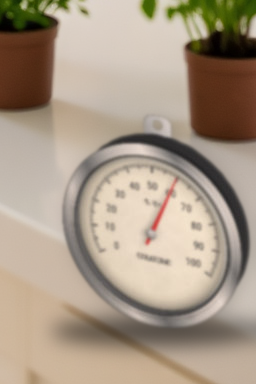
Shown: 60; %
